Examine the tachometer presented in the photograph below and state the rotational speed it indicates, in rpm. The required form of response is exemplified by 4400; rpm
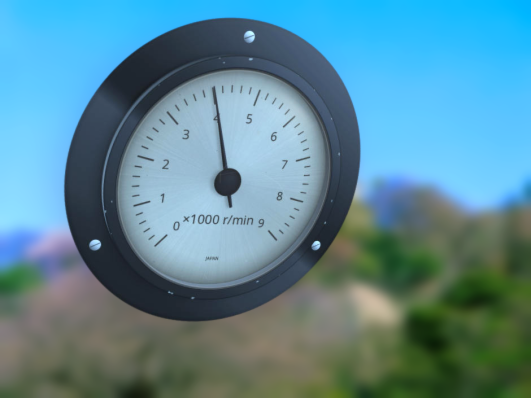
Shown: 4000; rpm
